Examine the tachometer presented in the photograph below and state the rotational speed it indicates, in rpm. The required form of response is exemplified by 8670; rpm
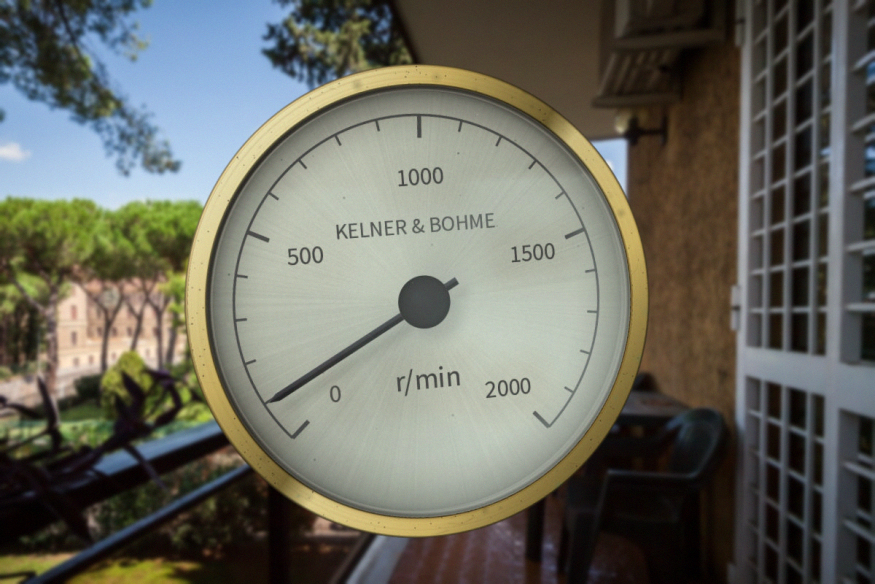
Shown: 100; rpm
